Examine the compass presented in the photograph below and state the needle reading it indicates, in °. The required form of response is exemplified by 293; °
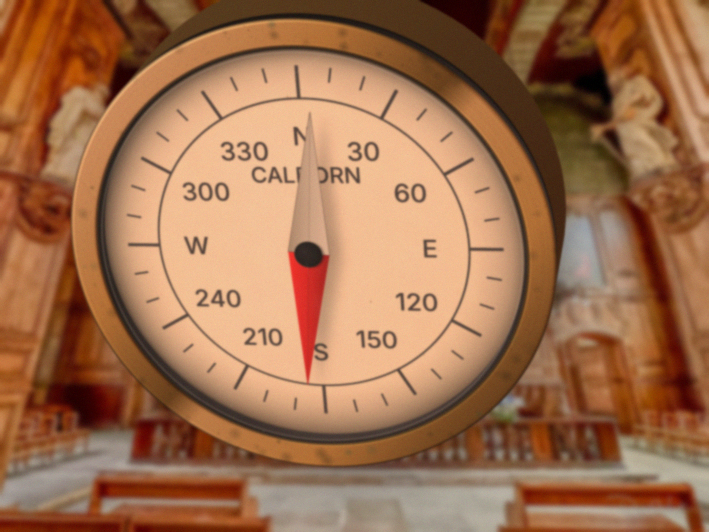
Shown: 185; °
